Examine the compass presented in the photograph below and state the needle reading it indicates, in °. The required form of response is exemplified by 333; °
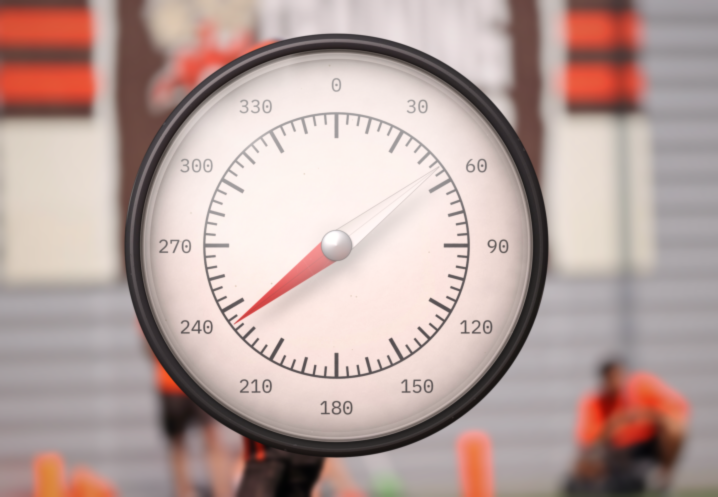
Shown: 232.5; °
